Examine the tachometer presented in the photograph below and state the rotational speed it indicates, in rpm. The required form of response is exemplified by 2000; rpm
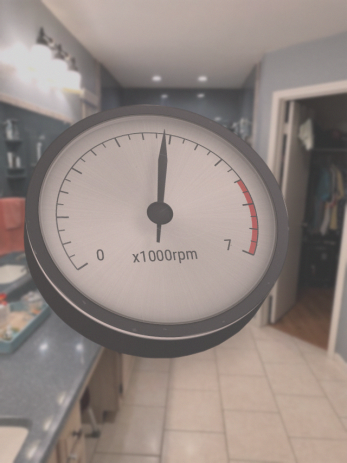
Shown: 3875; rpm
